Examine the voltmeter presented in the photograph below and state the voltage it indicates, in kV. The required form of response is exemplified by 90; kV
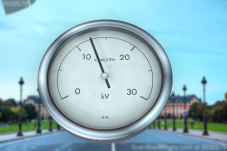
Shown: 12.5; kV
